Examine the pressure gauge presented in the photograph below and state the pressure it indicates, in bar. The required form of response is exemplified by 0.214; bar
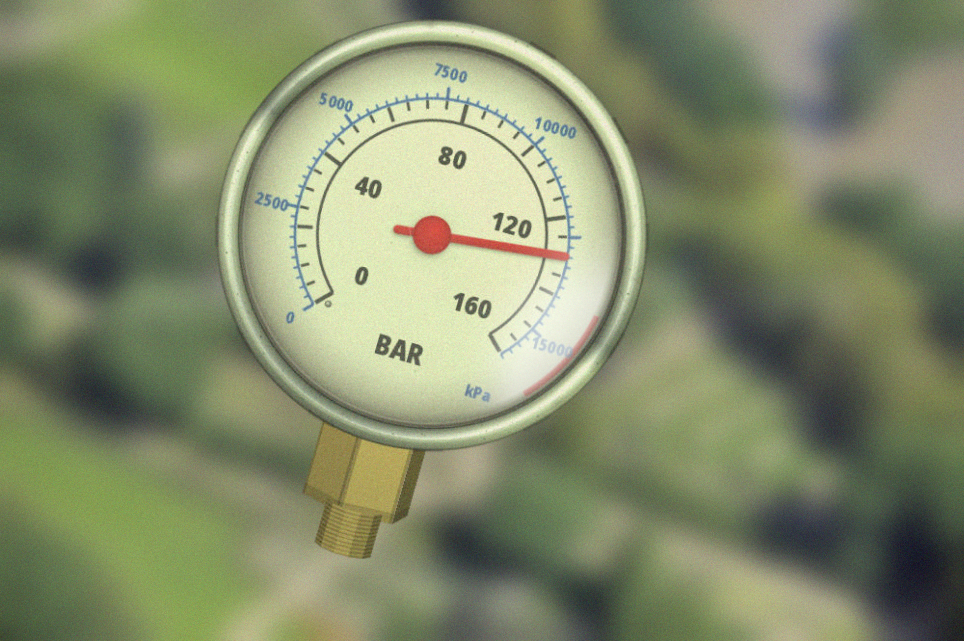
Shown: 130; bar
